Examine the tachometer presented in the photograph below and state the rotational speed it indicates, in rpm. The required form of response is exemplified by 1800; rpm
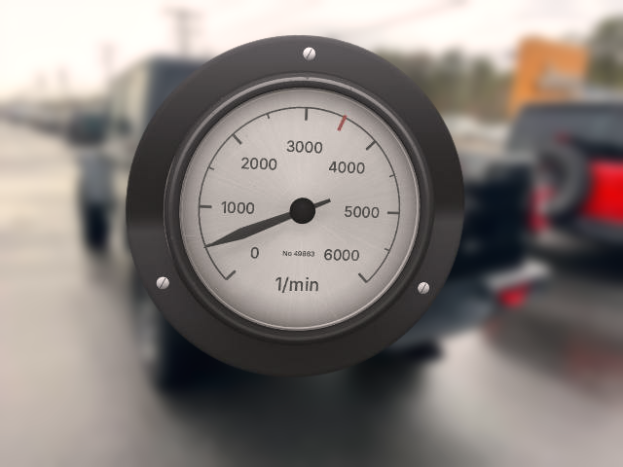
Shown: 500; rpm
